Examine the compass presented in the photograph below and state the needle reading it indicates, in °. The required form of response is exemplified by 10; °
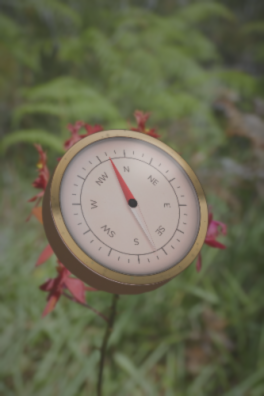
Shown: 340; °
